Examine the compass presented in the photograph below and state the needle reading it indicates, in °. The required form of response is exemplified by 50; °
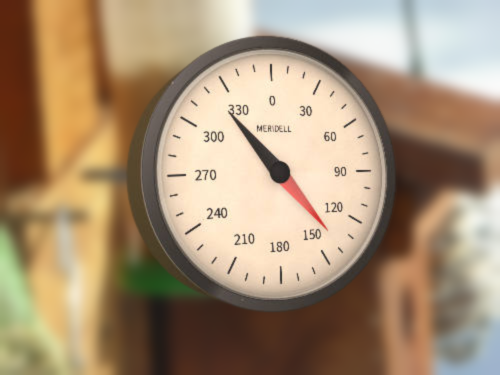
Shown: 140; °
